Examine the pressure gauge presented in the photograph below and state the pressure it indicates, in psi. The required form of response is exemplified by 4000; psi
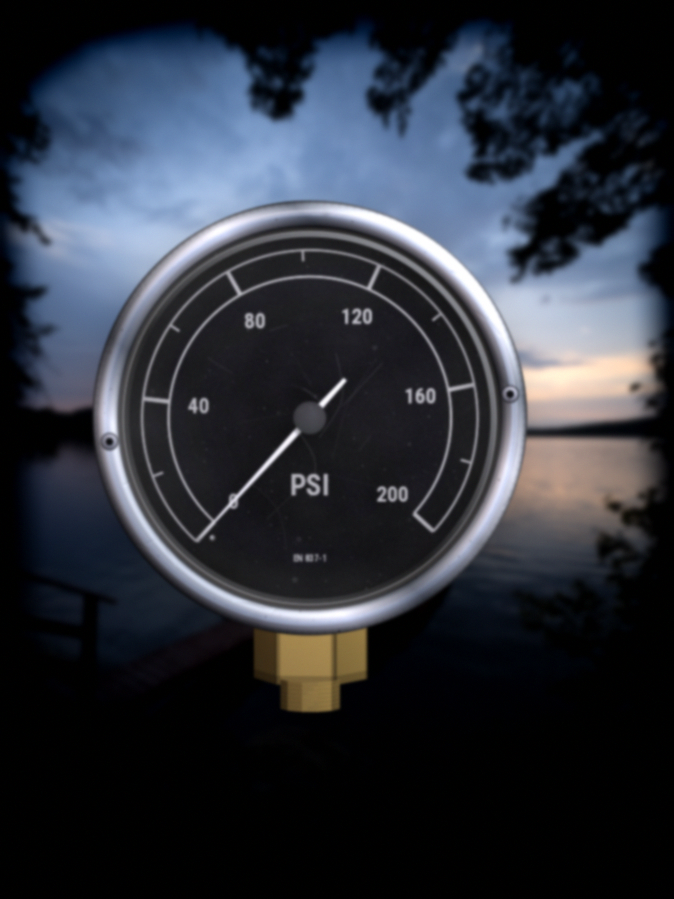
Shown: 0; psi
